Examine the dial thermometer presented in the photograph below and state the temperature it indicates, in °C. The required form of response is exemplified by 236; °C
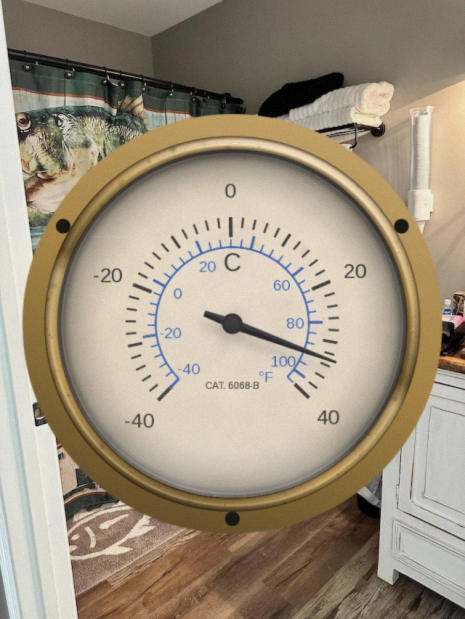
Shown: 33; °C
